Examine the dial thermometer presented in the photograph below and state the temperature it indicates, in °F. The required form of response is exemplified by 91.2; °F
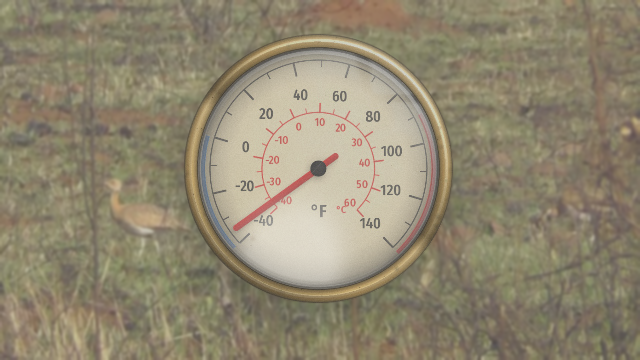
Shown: -35; °F
